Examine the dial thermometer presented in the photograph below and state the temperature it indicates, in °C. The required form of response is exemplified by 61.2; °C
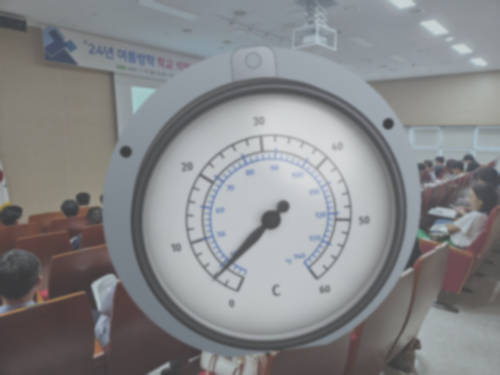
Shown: 4; °C
